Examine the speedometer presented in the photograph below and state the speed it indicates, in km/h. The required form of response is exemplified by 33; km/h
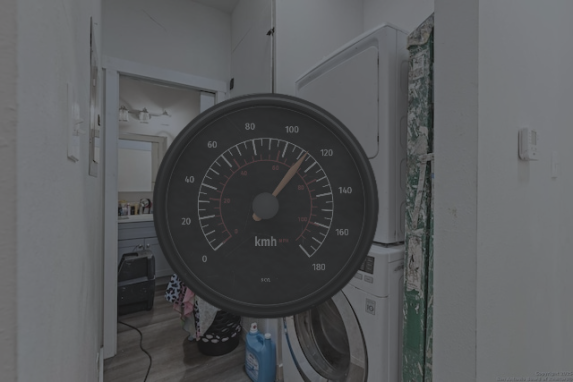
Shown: 112.5; km/h
